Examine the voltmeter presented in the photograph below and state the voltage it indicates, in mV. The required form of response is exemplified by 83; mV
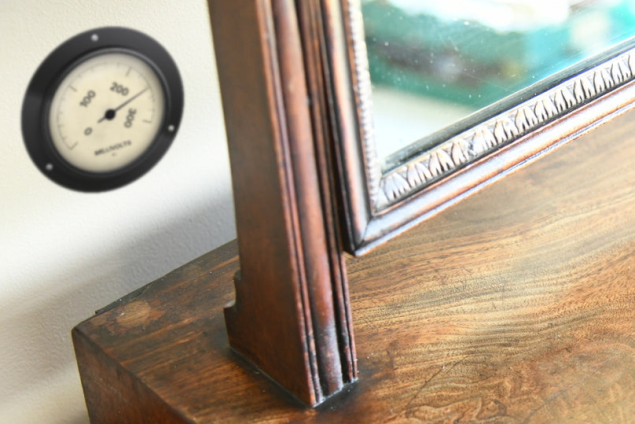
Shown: 240; mV
